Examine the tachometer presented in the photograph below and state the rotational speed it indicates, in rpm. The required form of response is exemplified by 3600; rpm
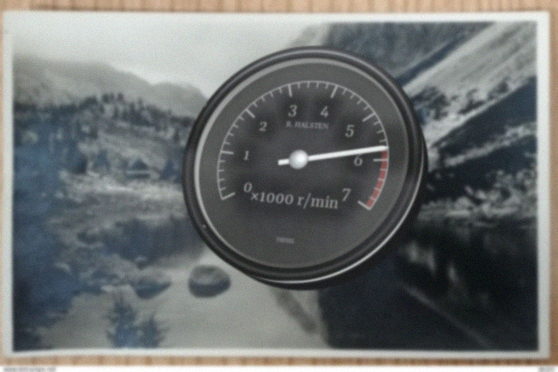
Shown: 5800; rpm
